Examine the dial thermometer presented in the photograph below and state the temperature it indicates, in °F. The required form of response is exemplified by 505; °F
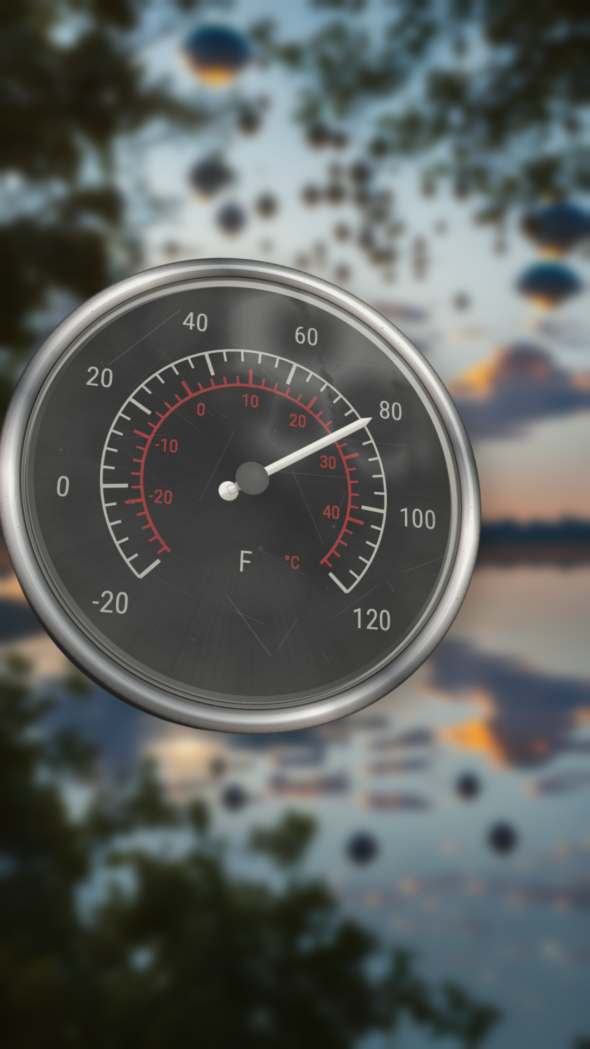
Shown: 80; °F
